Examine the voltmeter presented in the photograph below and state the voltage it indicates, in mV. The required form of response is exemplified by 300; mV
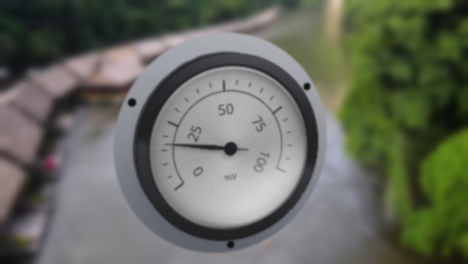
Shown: 17.5; mV
